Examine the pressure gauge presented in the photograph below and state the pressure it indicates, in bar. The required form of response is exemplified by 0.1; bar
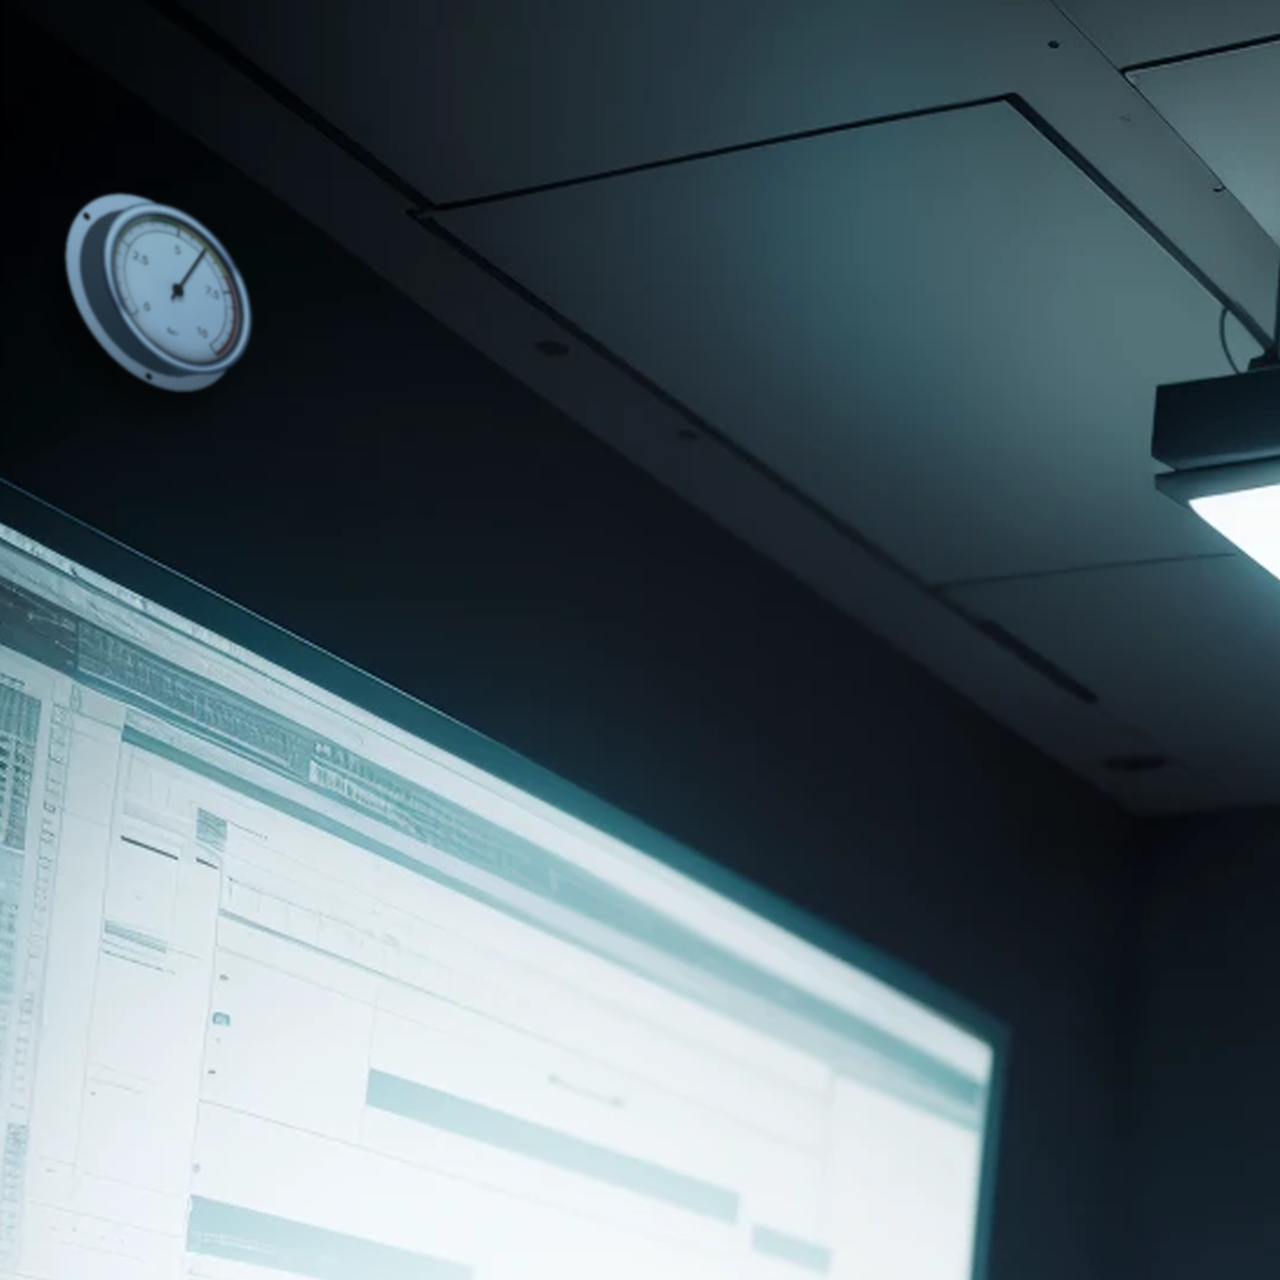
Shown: 6; bar
